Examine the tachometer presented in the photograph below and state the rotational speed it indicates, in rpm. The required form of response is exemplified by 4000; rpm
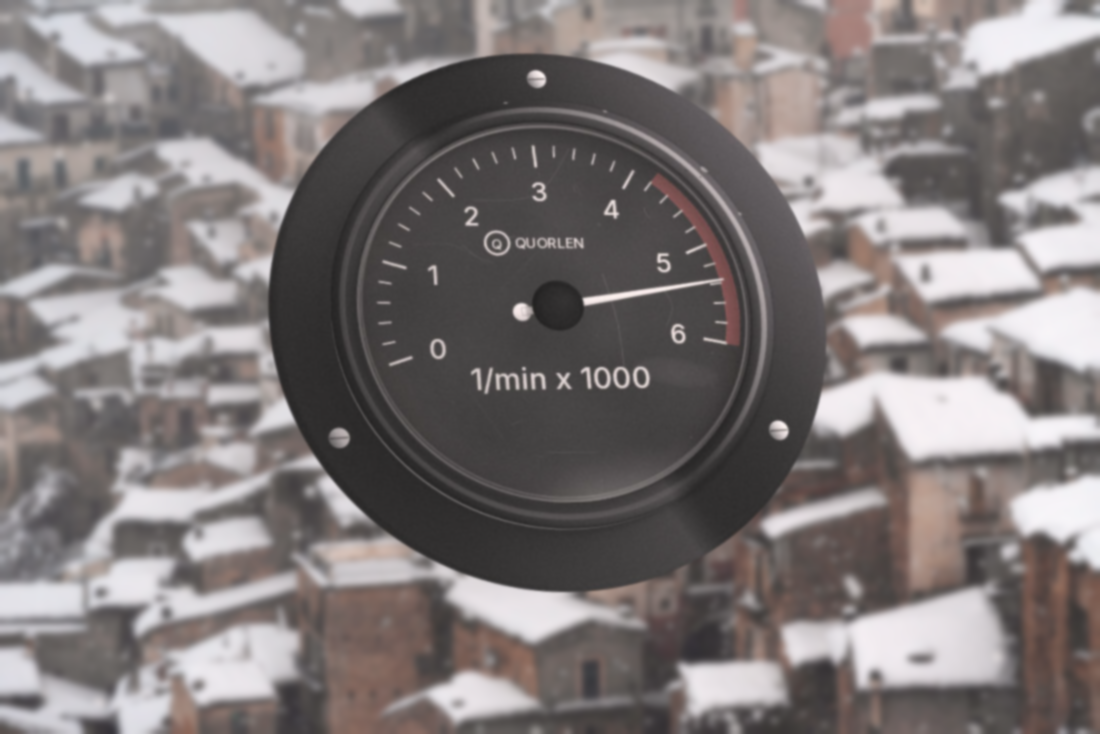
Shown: 5400; rpm
